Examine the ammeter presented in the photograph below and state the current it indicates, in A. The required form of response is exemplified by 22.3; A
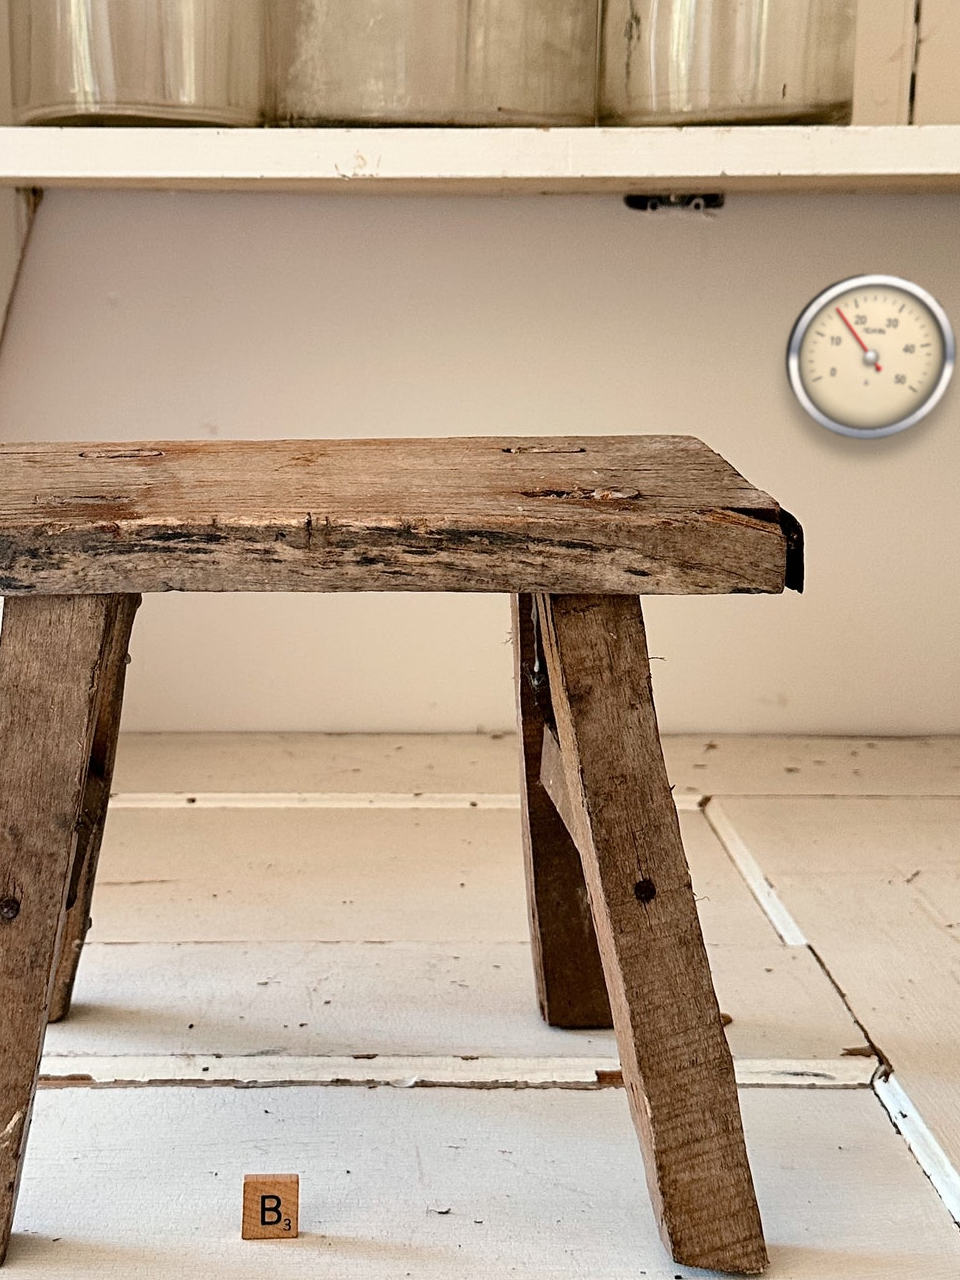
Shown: 16; A
